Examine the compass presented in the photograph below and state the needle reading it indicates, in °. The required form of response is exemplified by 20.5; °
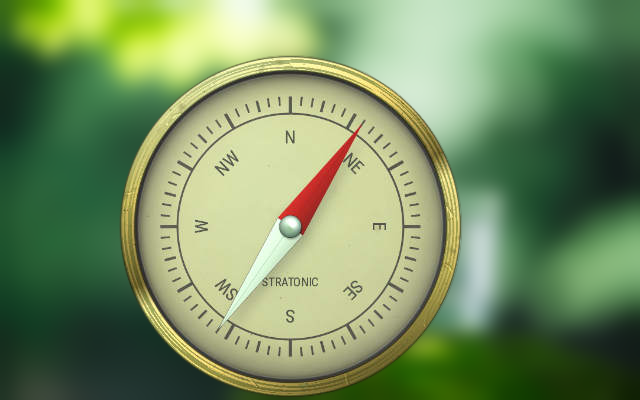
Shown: 35; °
